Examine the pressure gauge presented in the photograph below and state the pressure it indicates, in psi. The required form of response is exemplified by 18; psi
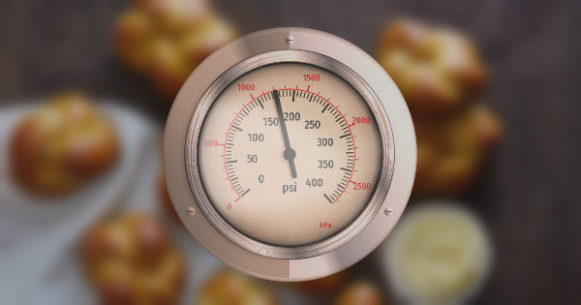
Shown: 175; psi
